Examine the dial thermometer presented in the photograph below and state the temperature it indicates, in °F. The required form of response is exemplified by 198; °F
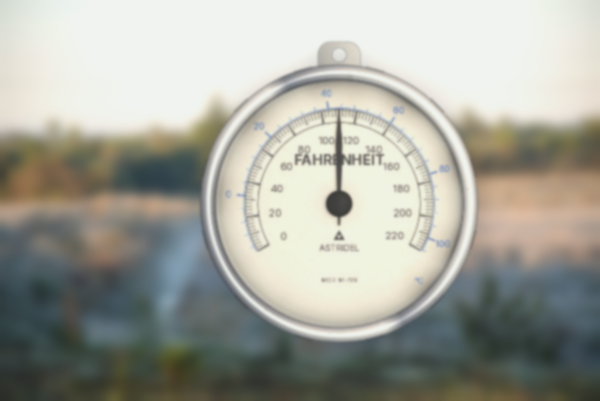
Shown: 110; °F
